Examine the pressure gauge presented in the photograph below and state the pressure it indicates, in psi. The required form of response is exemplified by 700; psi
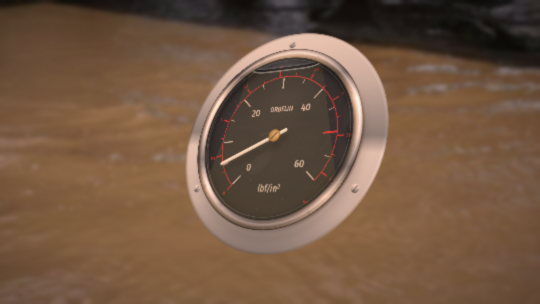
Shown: 5; psi
